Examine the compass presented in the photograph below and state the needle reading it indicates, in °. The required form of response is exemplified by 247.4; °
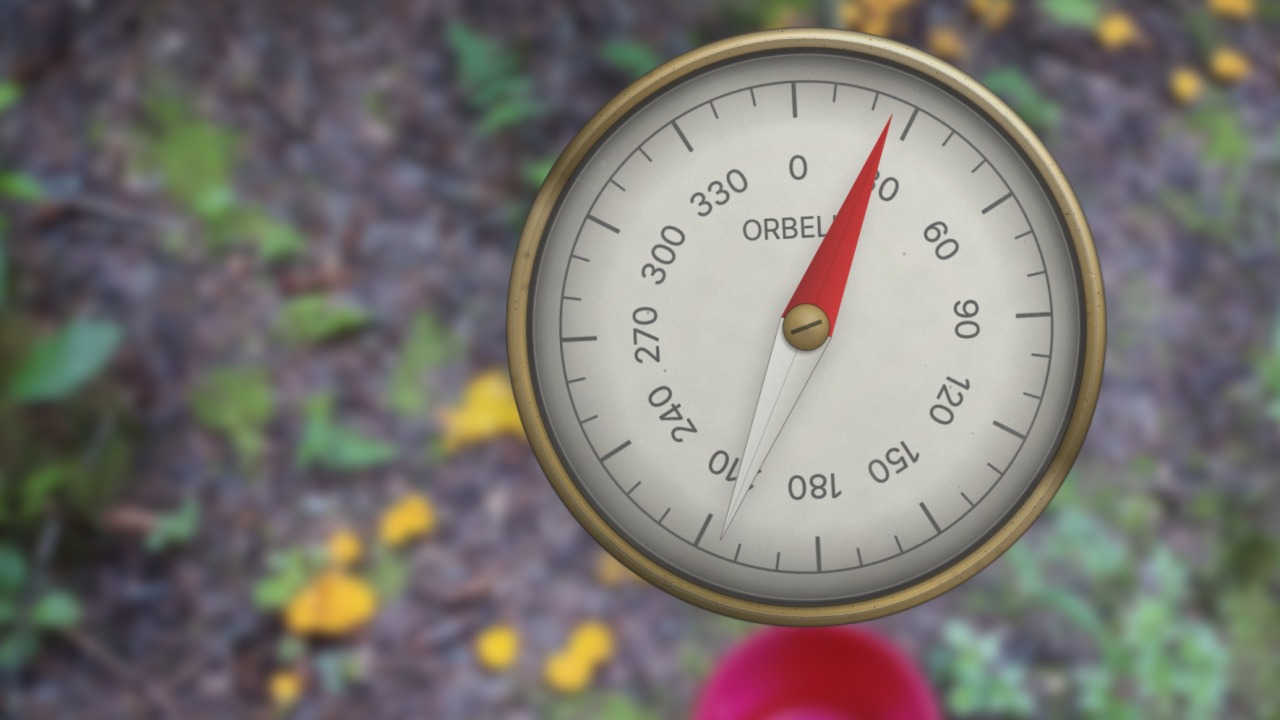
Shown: 25; °
